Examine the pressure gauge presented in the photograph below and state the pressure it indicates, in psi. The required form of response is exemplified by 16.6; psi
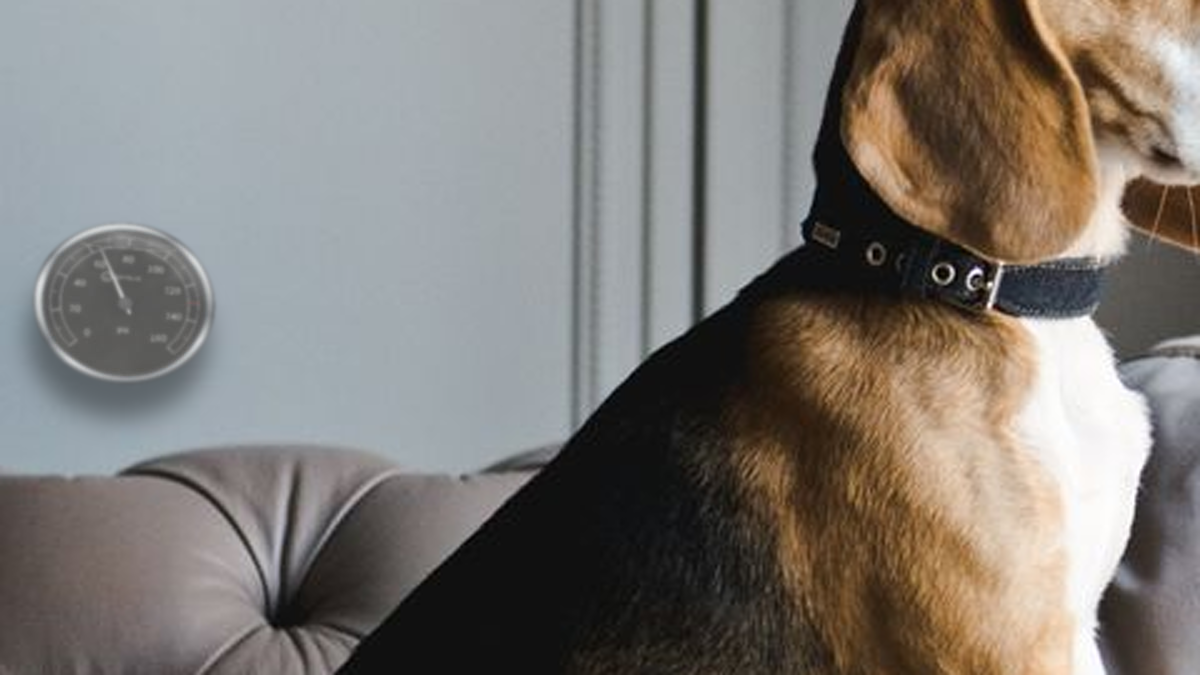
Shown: 65; psi
